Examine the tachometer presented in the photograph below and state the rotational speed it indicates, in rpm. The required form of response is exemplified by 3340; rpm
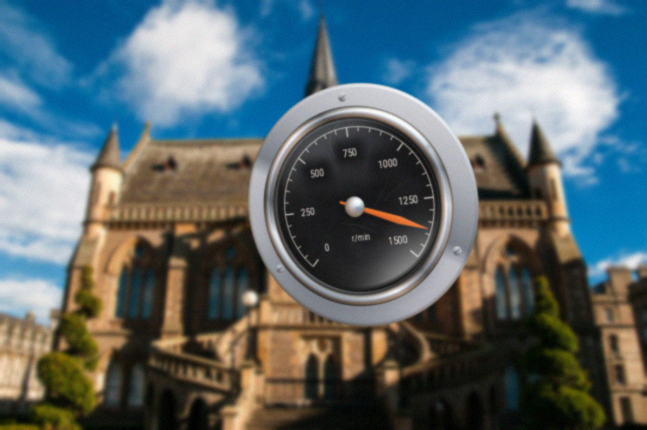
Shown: 1375; rpm
